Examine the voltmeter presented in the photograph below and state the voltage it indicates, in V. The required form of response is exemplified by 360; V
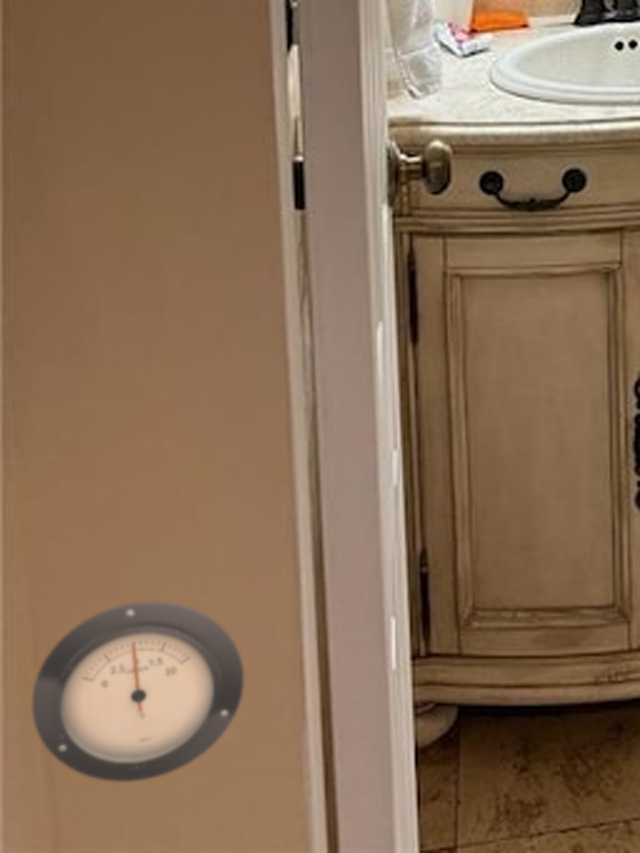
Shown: 5; V
